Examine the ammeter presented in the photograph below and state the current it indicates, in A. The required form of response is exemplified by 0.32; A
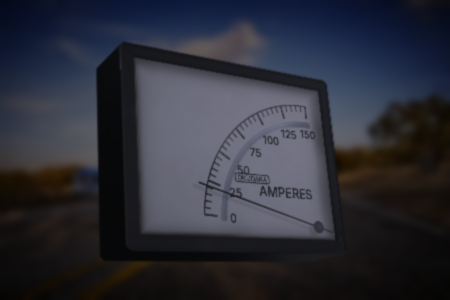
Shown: 20; A
